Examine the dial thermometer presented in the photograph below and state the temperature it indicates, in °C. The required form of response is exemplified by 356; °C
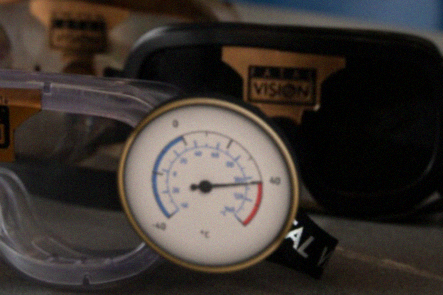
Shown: 40; °C
